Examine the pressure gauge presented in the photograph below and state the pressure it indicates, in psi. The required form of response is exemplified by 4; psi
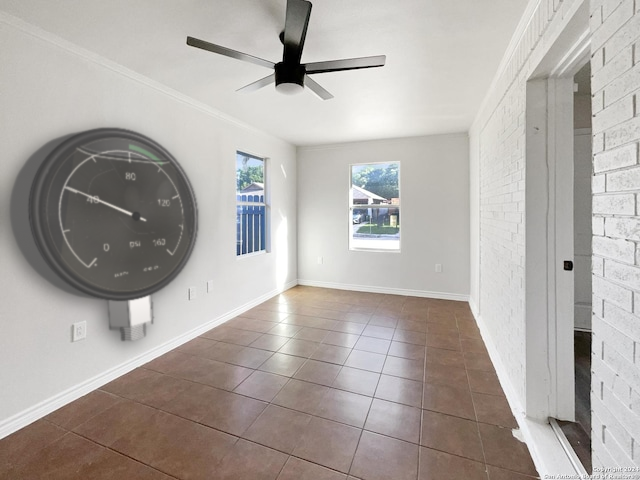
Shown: 40; psi
